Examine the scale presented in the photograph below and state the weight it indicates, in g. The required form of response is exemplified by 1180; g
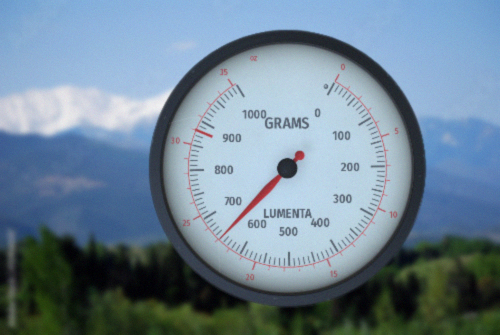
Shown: 650; g
